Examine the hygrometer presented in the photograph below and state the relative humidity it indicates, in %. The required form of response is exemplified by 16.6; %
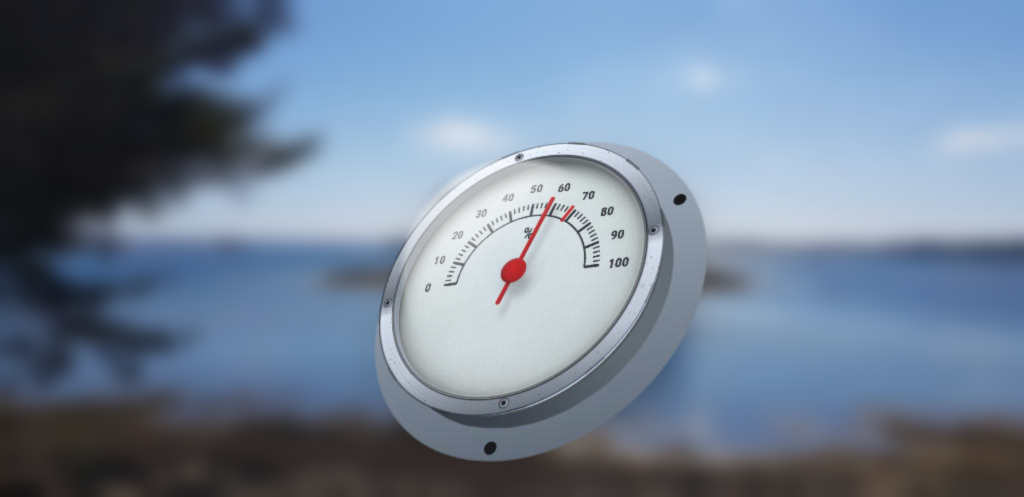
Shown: 60; %
